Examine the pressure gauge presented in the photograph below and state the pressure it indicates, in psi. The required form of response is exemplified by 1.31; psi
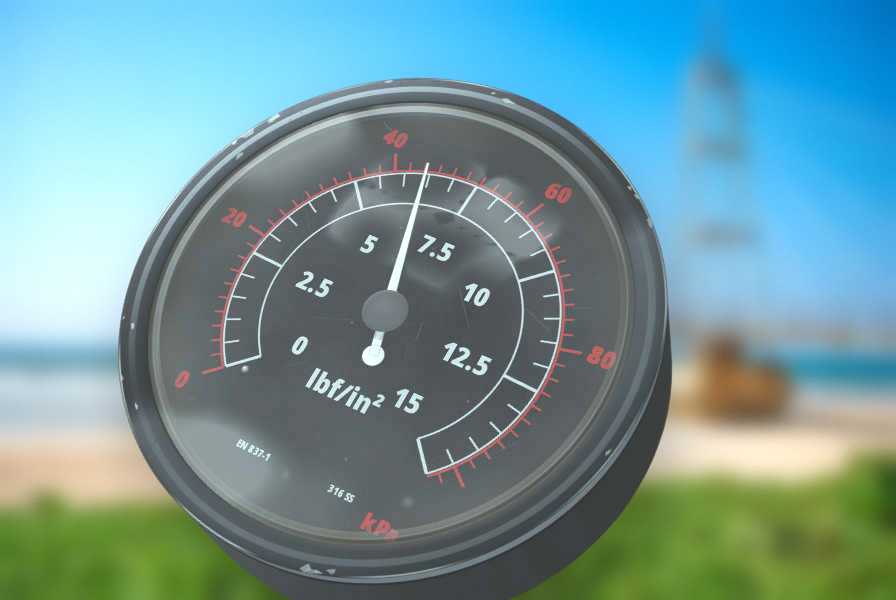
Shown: 6.5; psi
